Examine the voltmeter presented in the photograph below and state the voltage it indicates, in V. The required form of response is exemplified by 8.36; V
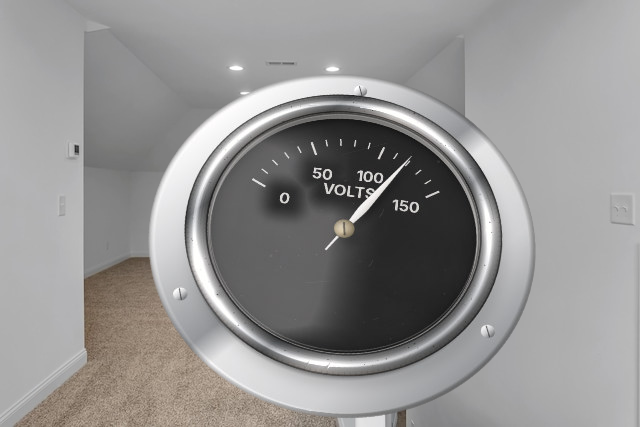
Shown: 120; V
